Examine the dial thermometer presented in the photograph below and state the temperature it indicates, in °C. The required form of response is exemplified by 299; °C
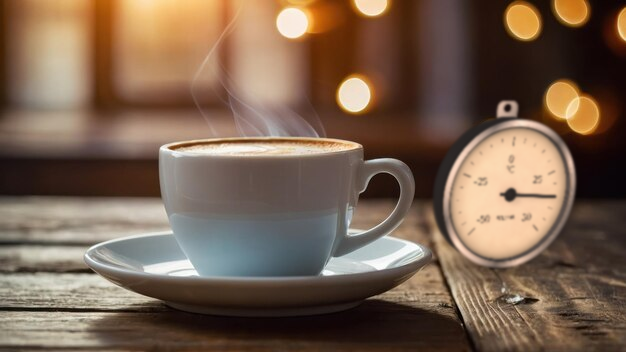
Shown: 35; °C
